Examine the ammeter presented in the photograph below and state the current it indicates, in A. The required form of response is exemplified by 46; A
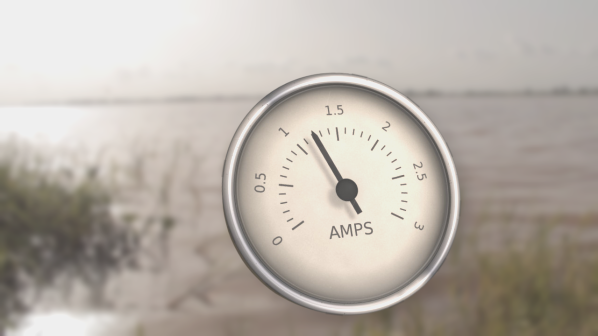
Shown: 1.2; A
